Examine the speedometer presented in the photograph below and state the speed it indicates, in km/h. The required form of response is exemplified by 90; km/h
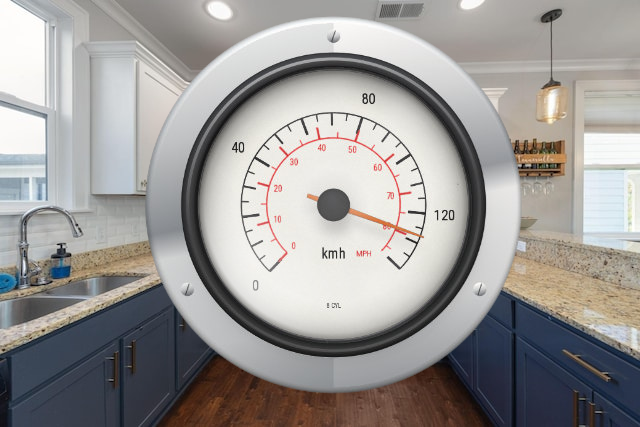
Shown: 127.5; km/h
